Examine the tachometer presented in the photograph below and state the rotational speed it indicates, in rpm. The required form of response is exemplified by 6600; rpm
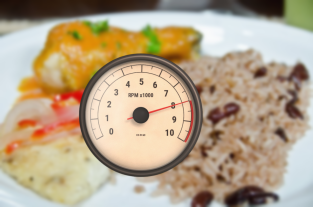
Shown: 8000; rpm
